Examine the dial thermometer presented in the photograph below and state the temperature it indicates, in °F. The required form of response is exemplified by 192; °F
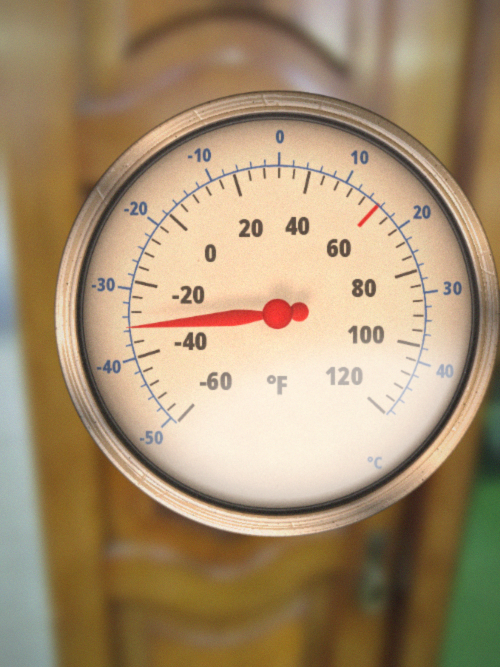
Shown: -32; °F
